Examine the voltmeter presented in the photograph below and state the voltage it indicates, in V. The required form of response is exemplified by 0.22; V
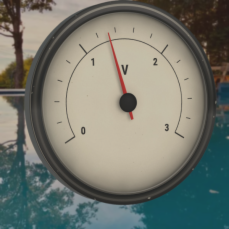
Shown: 1.3; V
